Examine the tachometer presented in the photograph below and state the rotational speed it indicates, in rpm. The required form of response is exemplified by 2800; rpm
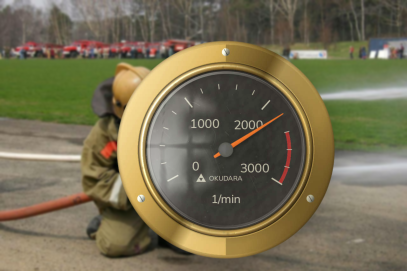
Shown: 2200; rpm
